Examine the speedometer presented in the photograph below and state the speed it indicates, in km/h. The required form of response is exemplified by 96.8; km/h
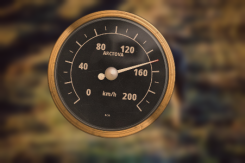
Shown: 150; km/h
